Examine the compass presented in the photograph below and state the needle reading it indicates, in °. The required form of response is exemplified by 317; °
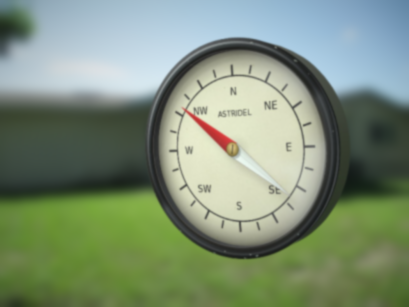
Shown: 307.5; °
